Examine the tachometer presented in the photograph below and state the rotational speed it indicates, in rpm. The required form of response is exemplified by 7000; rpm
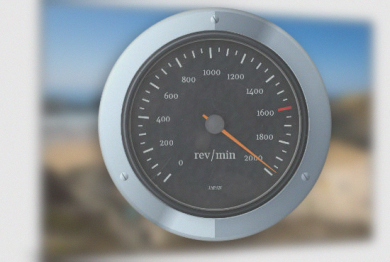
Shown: 1975; rpm
